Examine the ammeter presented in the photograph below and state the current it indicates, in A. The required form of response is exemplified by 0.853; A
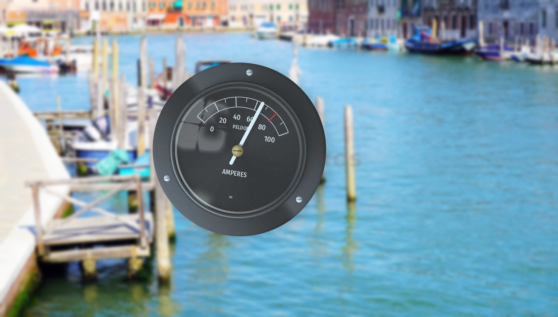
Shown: 65; A
